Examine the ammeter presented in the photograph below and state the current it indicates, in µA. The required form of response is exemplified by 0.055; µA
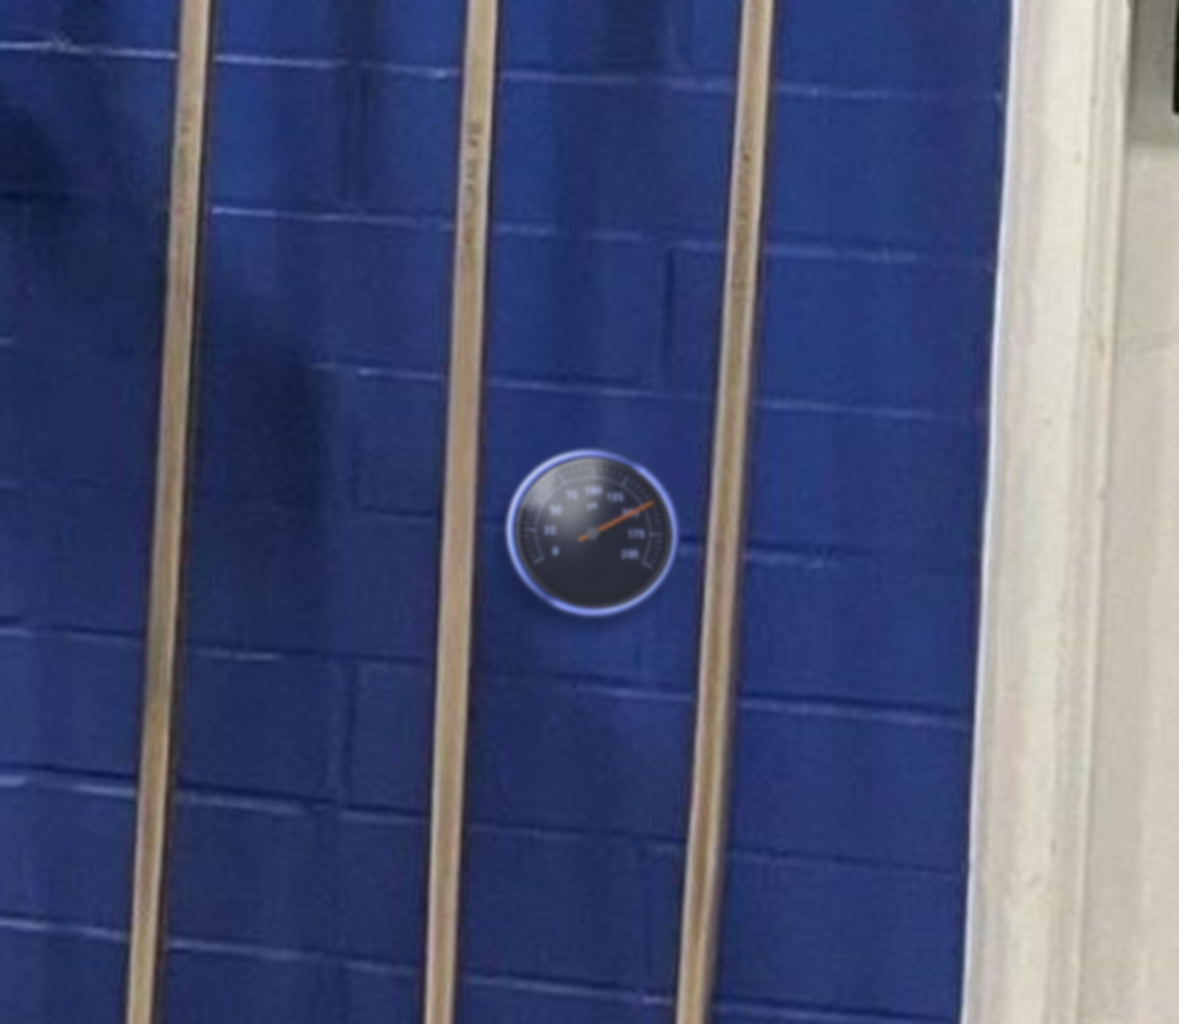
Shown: 150; µA
